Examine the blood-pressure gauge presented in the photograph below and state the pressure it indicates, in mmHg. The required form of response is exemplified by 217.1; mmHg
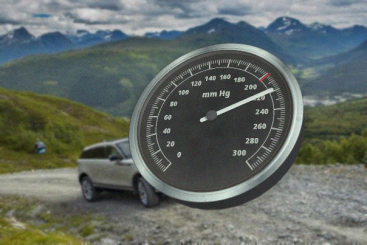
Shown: 220; mmHg
